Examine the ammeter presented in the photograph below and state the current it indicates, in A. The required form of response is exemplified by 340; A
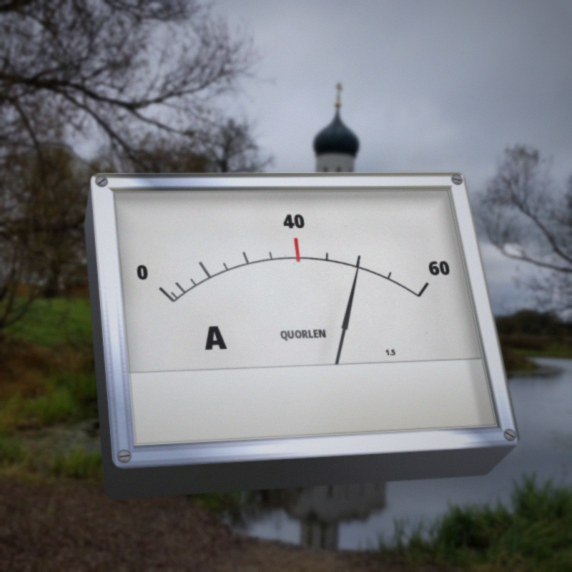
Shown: 50; A
